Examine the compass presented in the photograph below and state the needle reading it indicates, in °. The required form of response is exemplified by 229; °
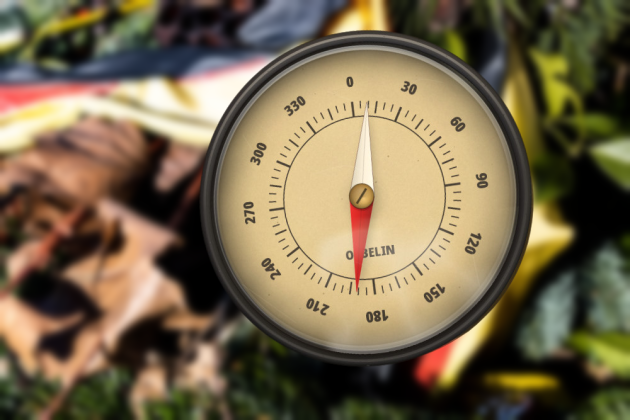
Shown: 190; °
